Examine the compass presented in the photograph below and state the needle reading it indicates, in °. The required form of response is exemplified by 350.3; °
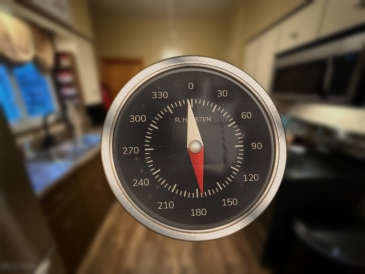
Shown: 175; °
